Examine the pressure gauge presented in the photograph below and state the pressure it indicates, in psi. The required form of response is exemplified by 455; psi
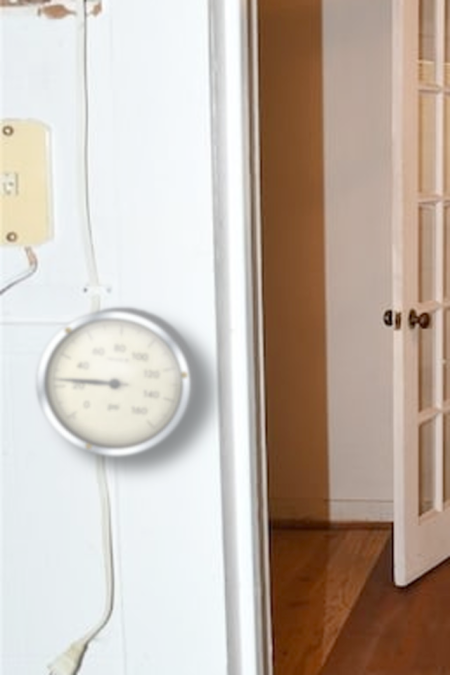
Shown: 25; psi
